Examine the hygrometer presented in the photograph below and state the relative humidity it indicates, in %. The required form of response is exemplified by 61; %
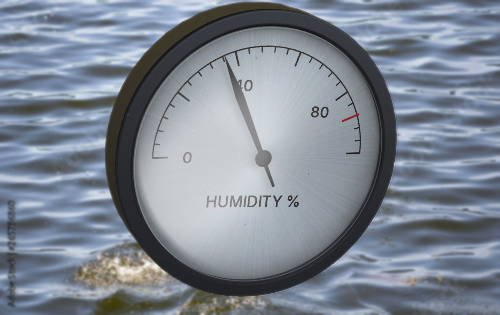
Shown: 36; %
